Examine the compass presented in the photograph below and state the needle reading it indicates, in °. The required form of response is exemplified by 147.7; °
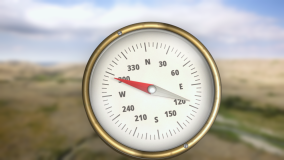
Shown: 295; °
